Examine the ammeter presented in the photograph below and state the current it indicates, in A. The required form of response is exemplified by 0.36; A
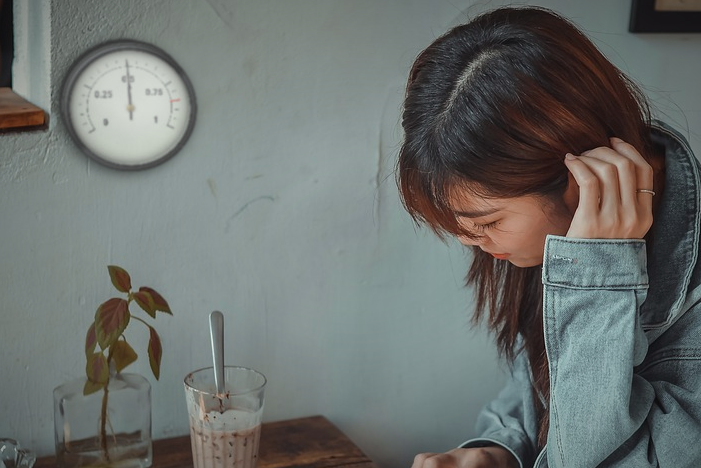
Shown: 0.5; A
